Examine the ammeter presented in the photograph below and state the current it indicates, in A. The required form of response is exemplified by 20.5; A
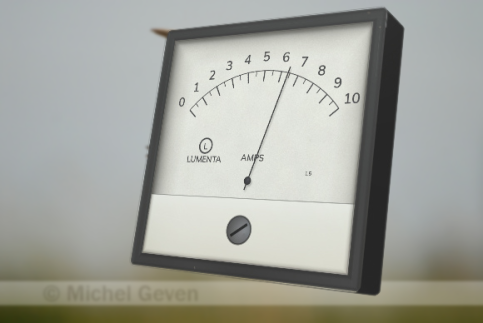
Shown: 6.5; A
